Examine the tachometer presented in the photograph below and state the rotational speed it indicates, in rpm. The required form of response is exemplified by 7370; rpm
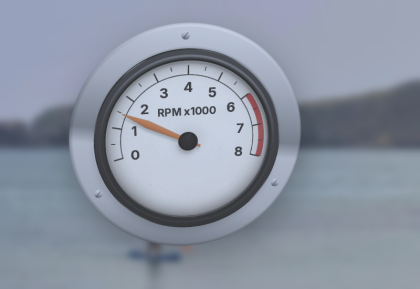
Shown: 1500; rpm
